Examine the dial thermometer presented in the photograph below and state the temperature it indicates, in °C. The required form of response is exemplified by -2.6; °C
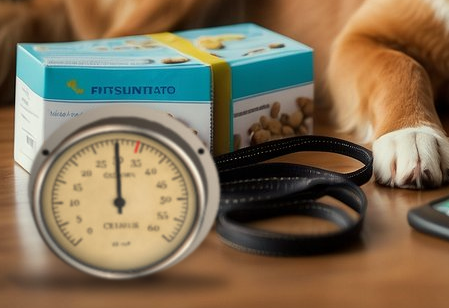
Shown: 30; °C
